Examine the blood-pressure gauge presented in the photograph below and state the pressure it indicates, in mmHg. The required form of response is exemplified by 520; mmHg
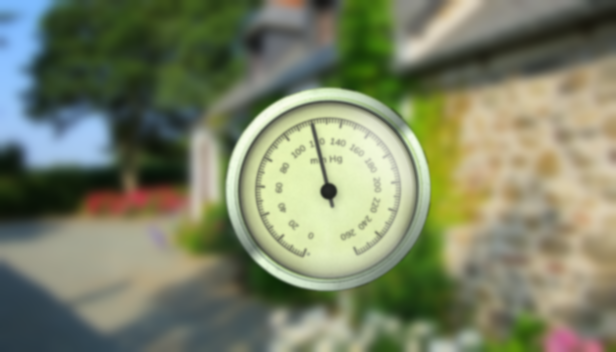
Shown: 120; mmHg
